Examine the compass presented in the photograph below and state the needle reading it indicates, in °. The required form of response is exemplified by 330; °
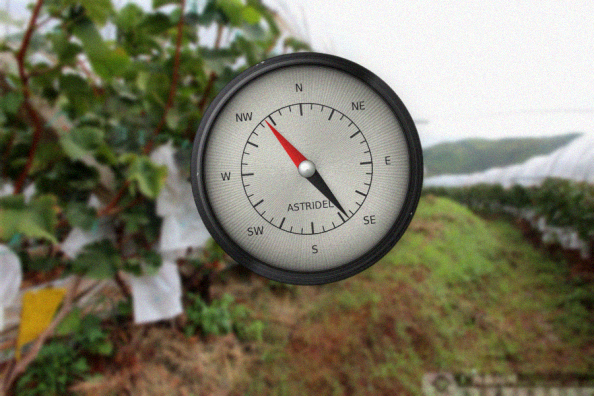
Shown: 325; °
